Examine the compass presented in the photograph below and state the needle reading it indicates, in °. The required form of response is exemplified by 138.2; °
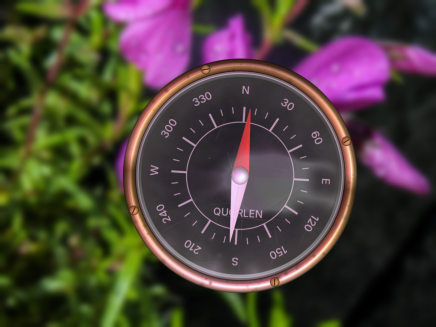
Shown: 5; °
